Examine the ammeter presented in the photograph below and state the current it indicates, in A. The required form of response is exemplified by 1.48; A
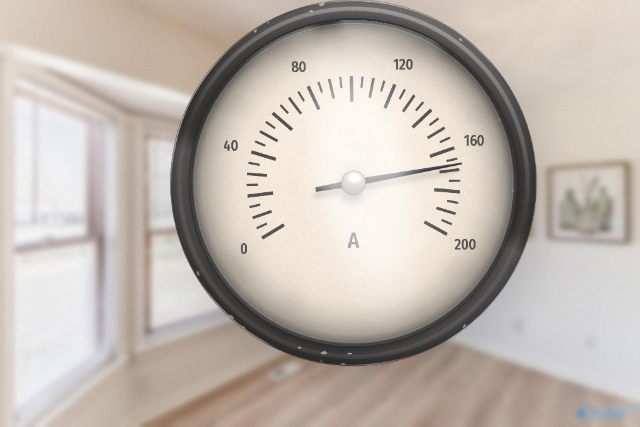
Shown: 167.5; A
